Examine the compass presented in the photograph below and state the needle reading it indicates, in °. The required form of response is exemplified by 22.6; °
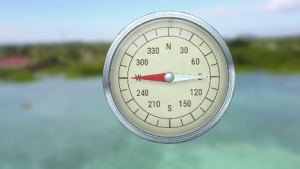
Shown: 270; °
